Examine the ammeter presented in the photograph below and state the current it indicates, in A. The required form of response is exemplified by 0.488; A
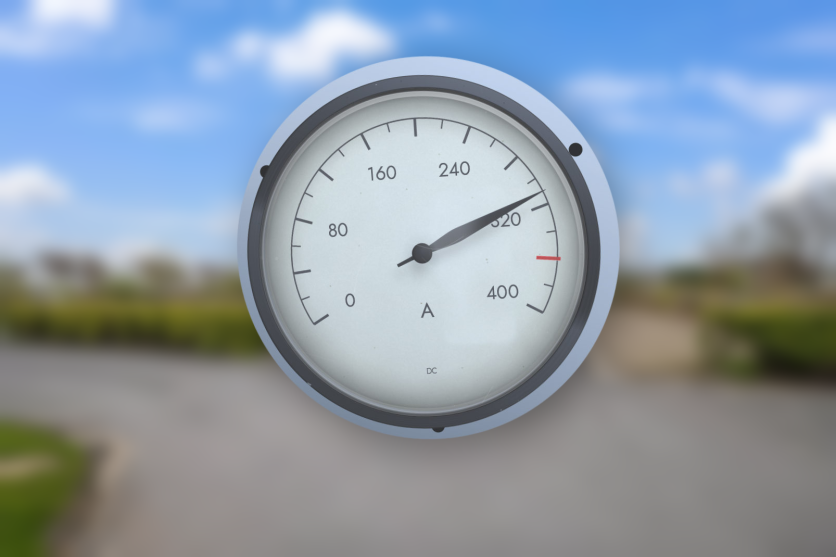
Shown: 310; A
